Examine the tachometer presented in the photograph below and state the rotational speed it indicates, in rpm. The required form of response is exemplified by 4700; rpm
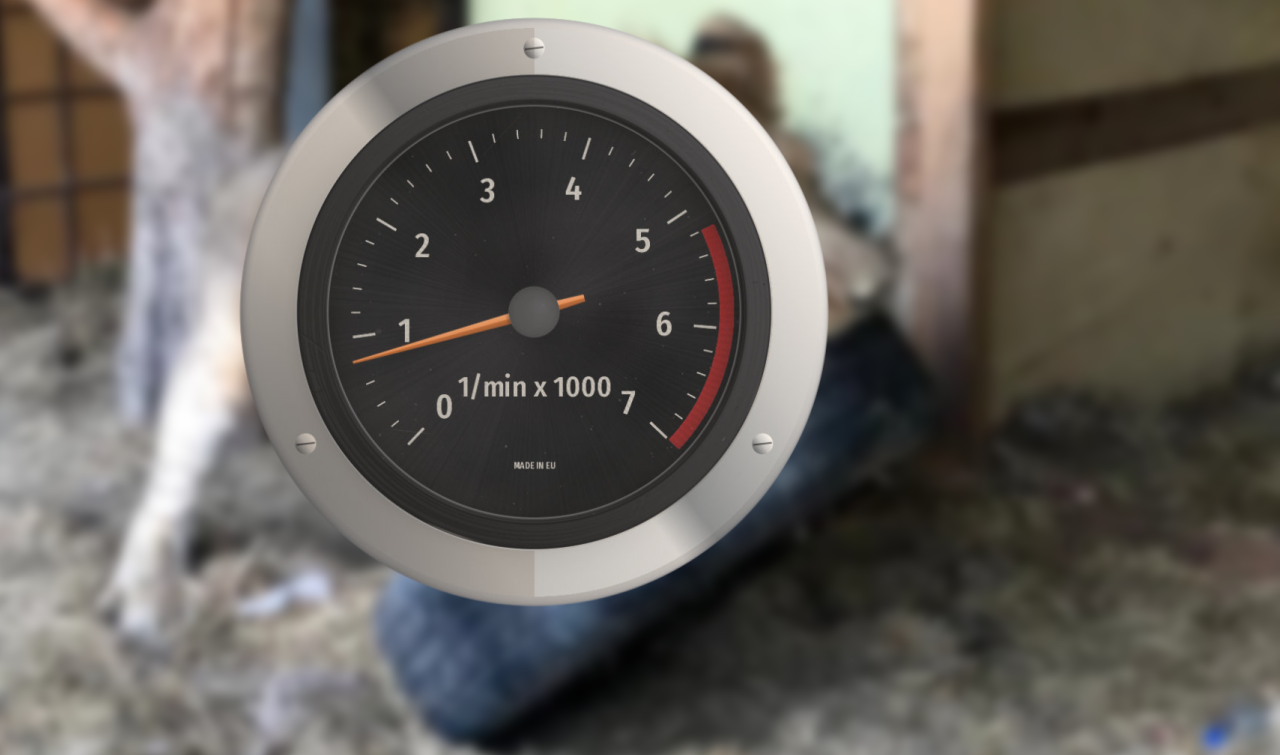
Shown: 800; rpm
